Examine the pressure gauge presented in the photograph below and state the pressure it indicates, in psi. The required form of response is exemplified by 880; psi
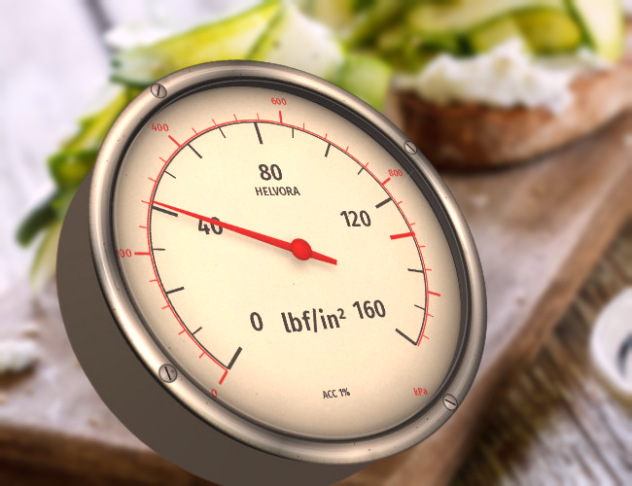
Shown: 40; psi
